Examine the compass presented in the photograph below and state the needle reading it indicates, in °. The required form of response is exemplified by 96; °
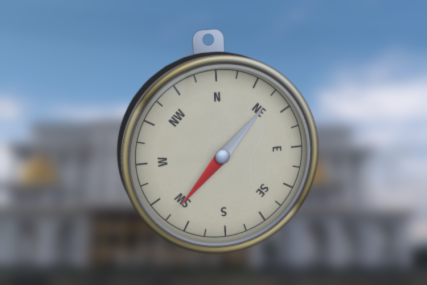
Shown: 225; °
